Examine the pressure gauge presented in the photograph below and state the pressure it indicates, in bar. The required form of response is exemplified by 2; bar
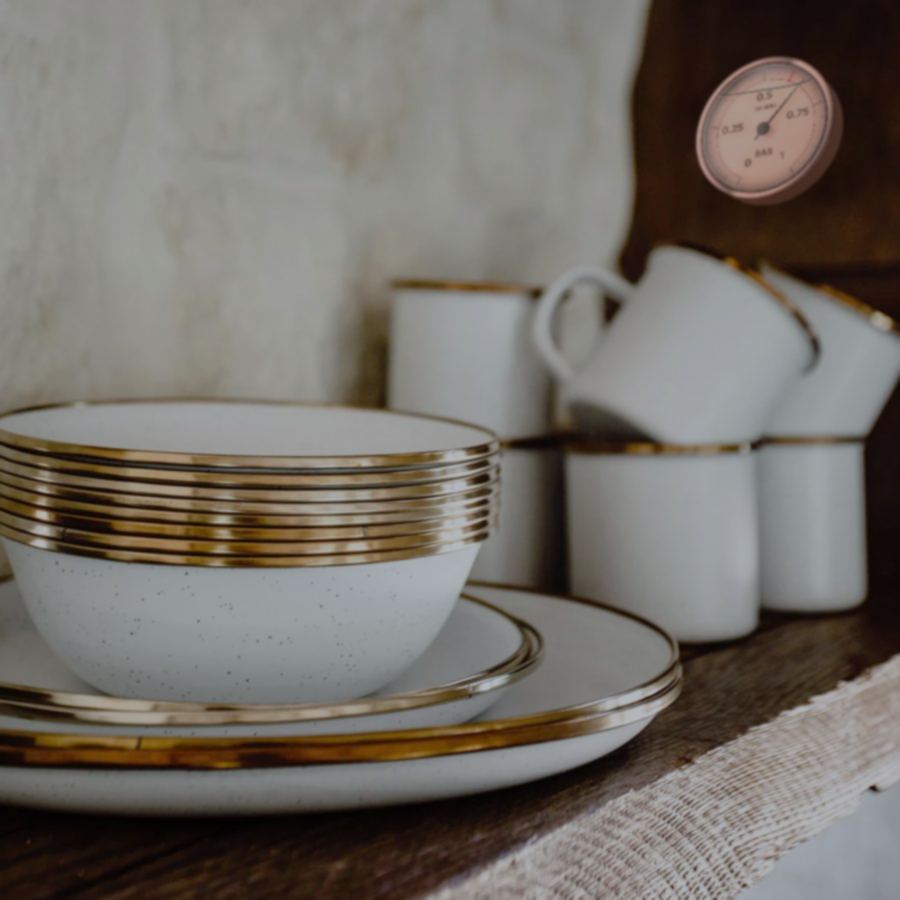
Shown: 0.65; bar
